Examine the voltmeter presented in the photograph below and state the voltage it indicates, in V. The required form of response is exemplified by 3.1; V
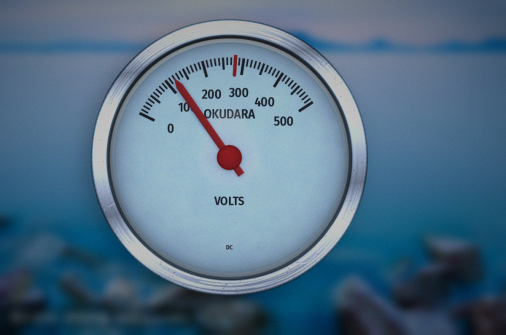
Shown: 120; V
